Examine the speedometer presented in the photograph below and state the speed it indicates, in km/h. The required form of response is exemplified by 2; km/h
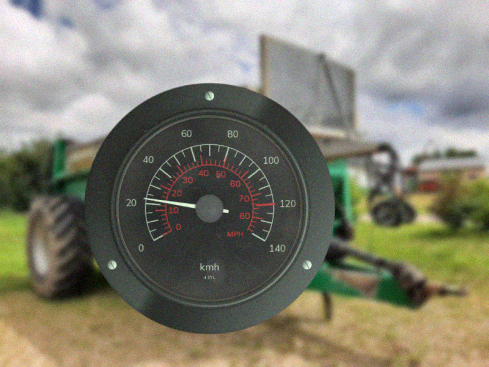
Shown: 22.5; km/h
